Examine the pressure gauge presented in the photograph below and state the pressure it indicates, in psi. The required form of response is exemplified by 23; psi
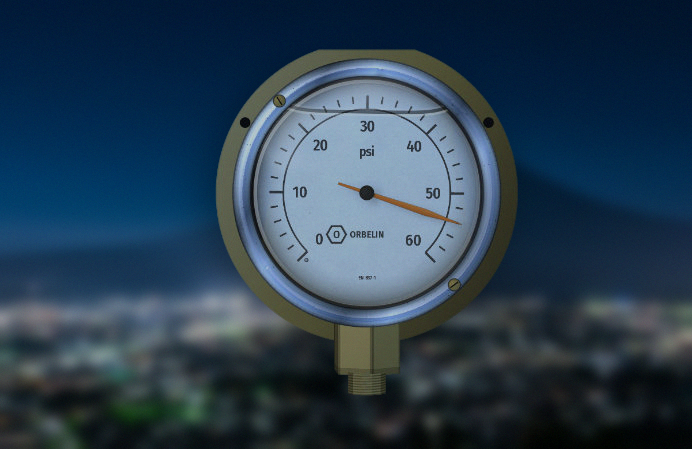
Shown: 54; psi
